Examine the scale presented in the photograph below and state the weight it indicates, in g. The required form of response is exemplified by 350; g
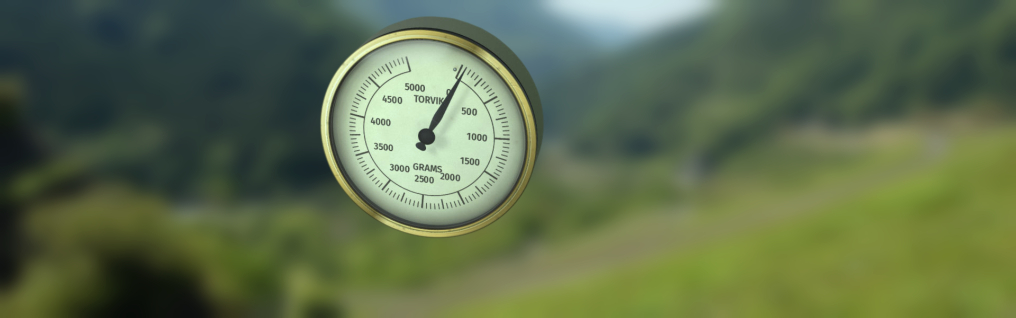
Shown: 50; g
